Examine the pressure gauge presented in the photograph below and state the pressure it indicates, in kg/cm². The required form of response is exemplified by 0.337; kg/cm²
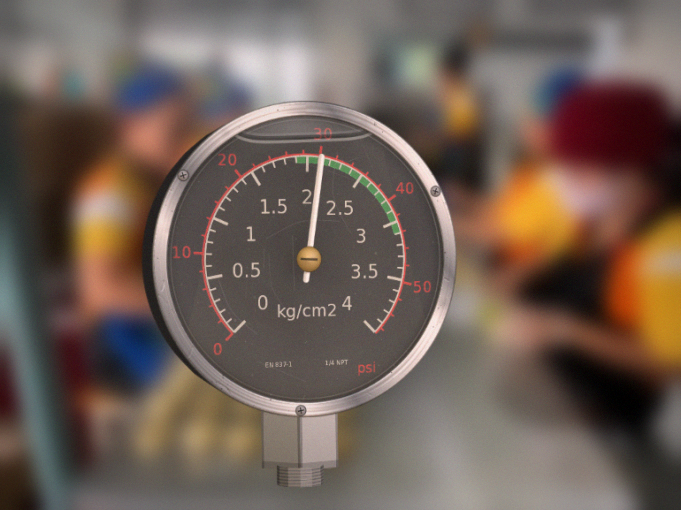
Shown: 2.1; kg/cm²
